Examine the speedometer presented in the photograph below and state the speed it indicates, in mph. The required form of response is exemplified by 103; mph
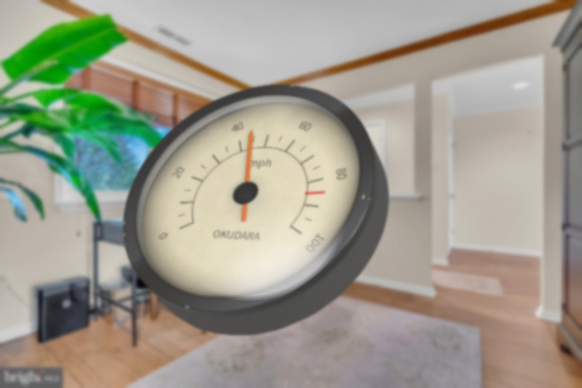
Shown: 45; mph
